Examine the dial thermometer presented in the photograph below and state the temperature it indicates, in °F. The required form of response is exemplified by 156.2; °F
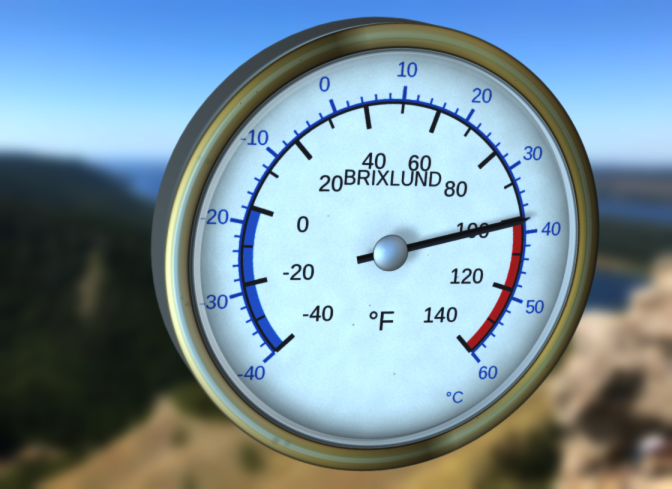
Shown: 100; °F
